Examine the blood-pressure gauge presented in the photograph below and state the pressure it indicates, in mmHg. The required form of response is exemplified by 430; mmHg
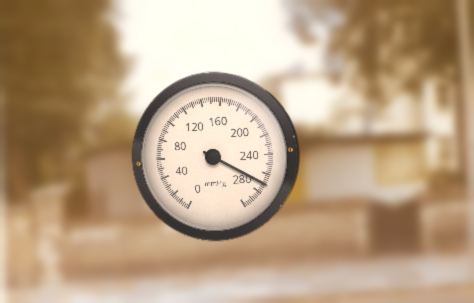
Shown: 270; mmHg
